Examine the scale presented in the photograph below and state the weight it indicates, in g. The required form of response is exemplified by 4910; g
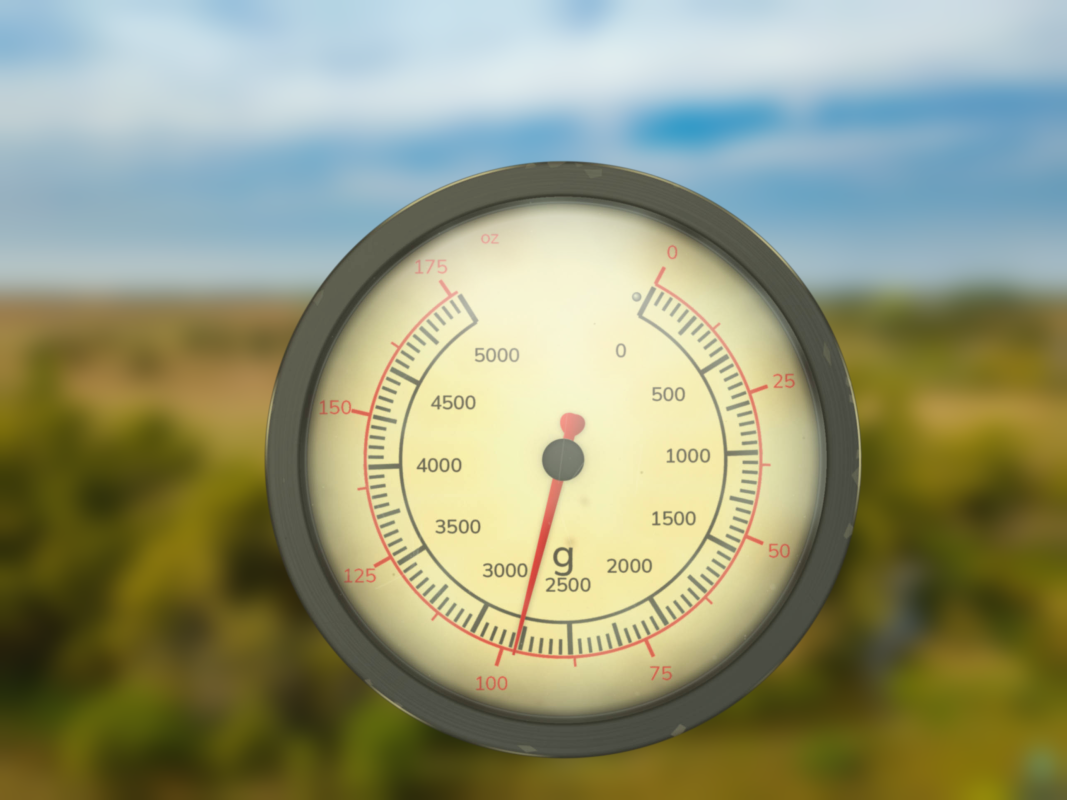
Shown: 2775; g
